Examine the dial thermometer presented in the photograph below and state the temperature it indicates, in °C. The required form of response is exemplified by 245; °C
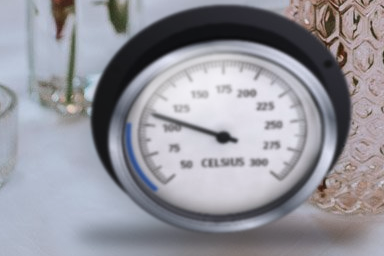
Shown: 112.5; °C
